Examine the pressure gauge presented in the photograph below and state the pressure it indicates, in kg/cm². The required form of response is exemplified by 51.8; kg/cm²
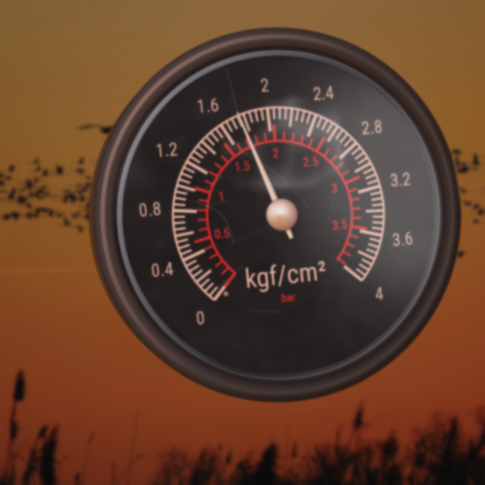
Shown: 1.75; kg/cm²
